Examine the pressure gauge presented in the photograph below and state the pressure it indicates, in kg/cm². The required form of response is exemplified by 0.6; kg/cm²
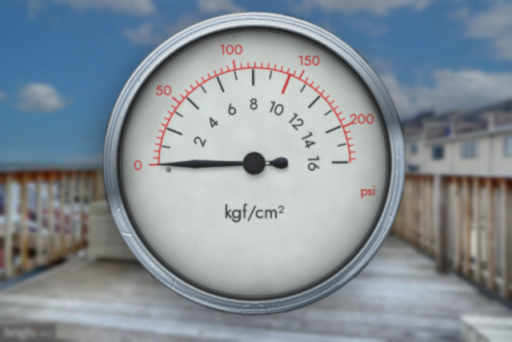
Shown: 0; kg/cm²
